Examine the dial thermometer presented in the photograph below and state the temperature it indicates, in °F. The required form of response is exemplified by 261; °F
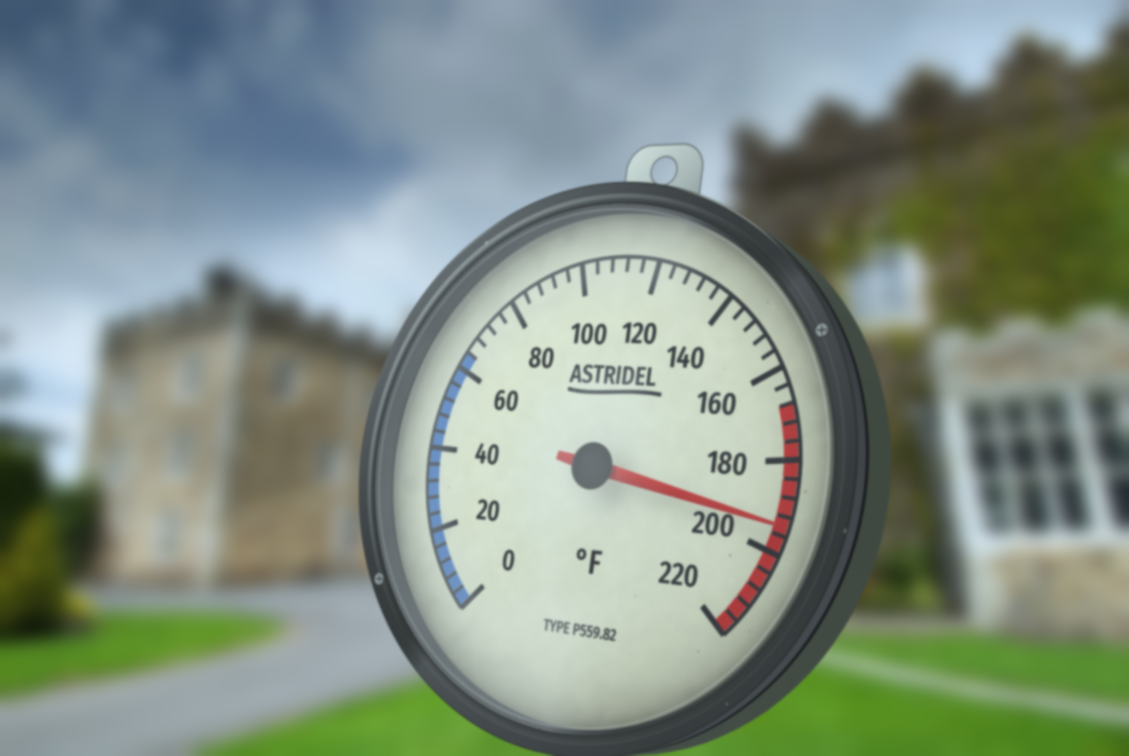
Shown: 194; °F
